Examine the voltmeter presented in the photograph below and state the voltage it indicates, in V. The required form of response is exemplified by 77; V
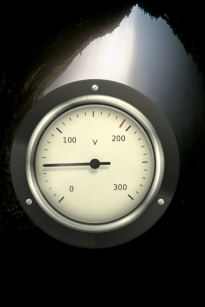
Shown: 50; V
